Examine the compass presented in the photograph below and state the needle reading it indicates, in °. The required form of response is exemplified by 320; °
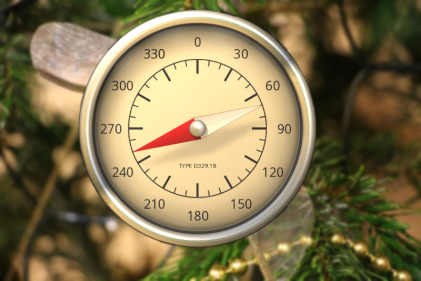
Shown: 250; °
